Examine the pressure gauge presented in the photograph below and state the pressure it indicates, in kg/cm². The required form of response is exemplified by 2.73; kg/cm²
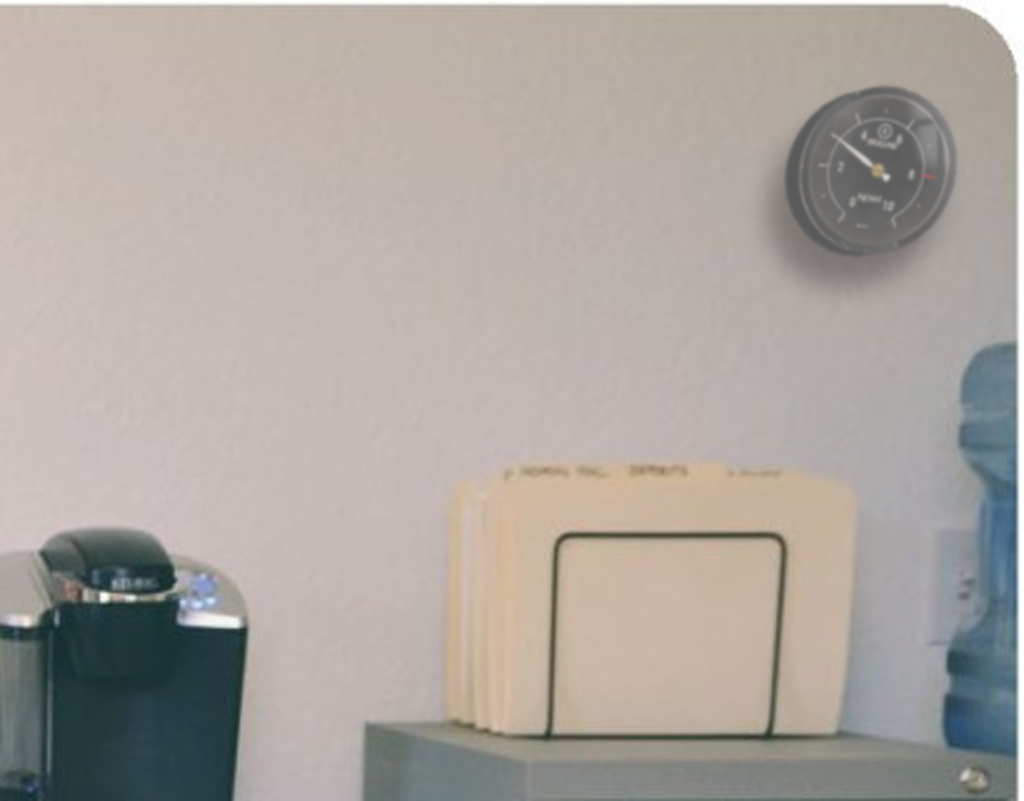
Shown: 3; kg/cm²
